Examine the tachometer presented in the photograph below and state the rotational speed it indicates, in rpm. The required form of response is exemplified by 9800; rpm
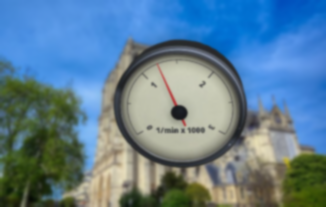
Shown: 1250; rpm
